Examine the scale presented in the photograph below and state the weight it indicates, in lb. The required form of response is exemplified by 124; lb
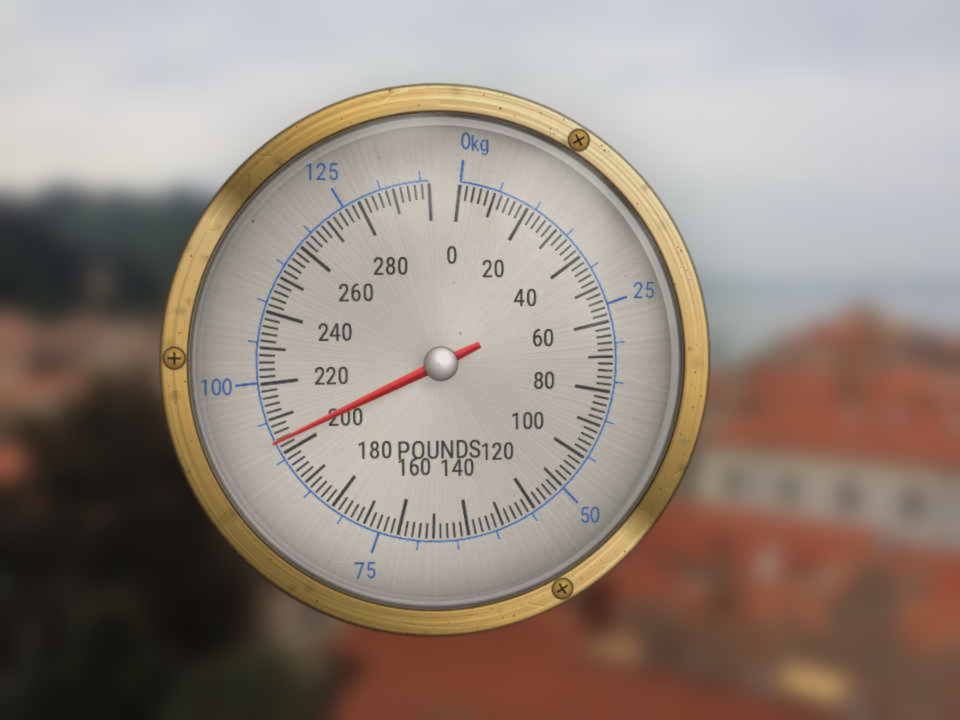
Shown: 204; lb
